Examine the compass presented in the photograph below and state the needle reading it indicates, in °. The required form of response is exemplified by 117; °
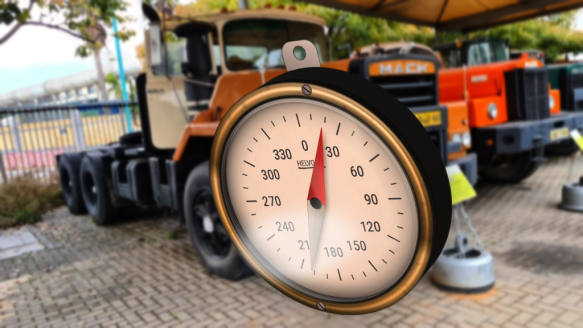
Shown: 20; °
